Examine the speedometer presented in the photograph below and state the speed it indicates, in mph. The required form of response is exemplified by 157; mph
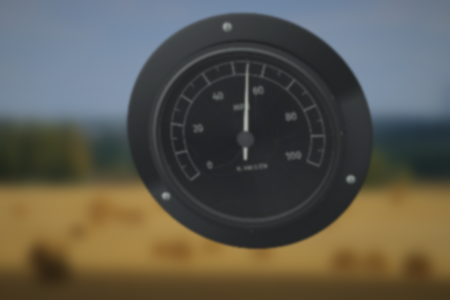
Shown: 55; mph
